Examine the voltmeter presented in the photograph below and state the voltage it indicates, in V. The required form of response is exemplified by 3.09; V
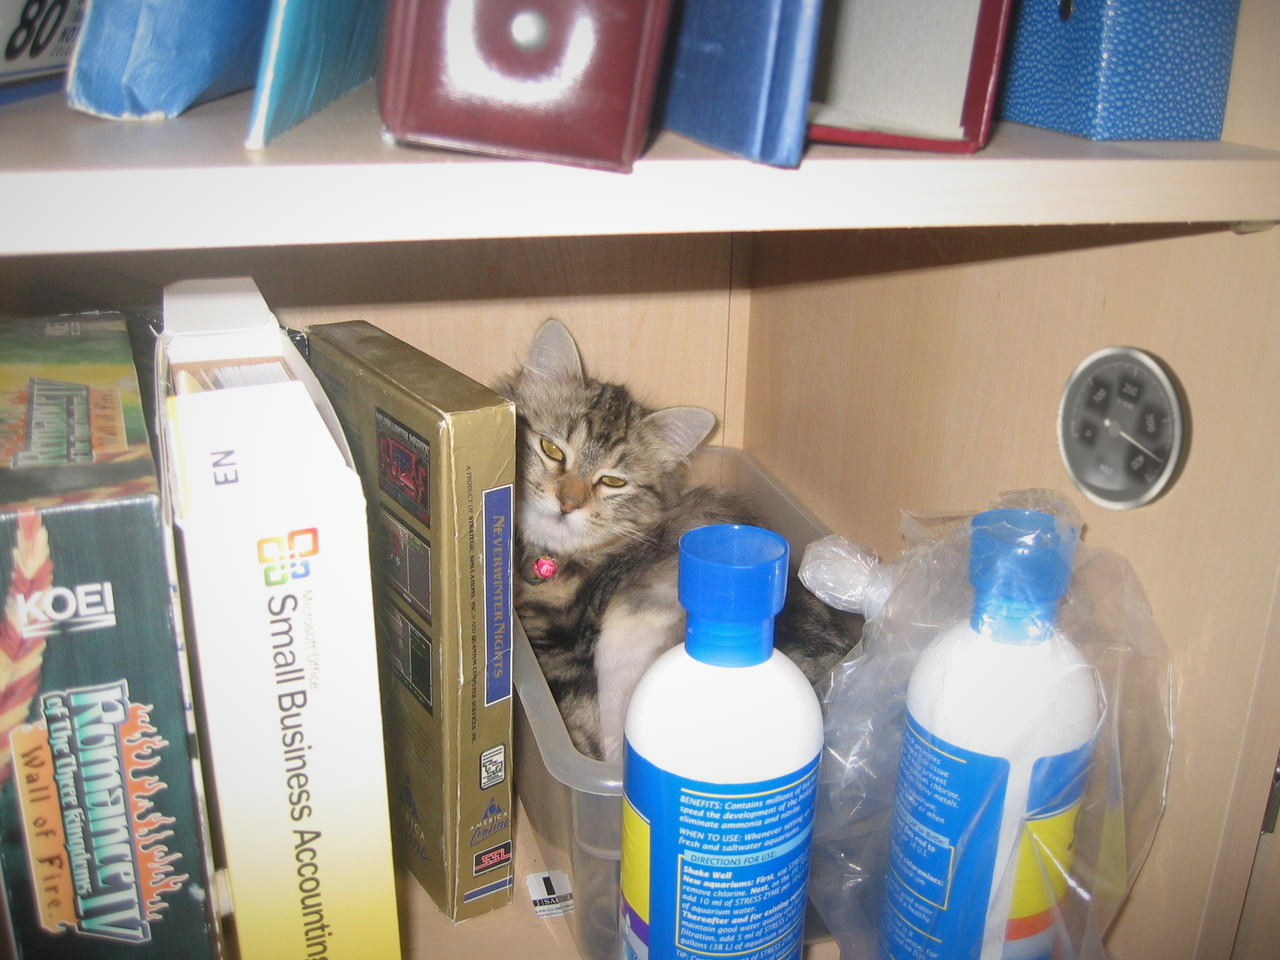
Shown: 360; V
